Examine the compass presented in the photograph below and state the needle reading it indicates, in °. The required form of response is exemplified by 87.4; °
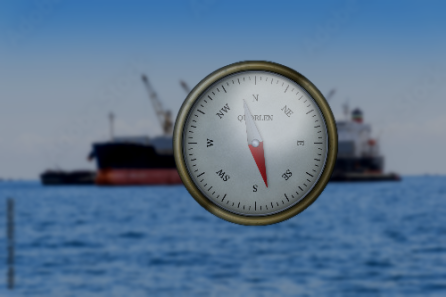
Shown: 165; °
